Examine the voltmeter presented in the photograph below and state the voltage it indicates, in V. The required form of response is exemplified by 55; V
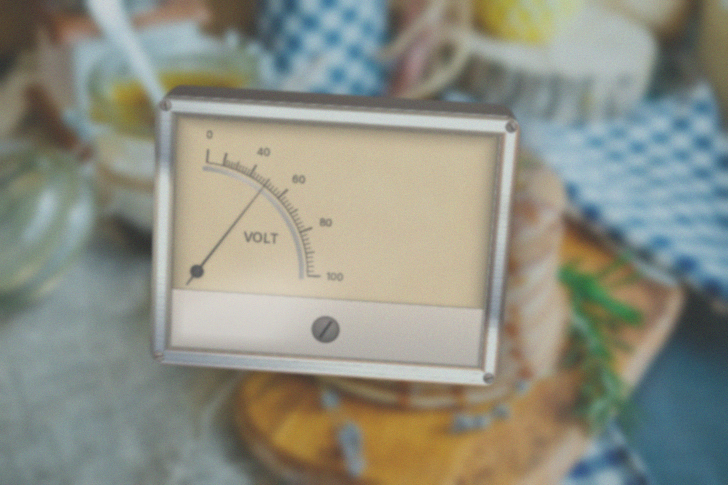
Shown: 50; V
